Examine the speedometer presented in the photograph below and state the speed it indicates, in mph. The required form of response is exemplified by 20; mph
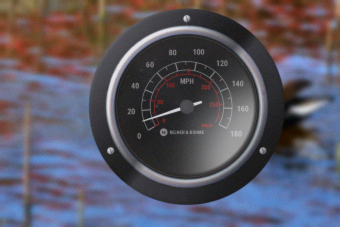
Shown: 10; mph
